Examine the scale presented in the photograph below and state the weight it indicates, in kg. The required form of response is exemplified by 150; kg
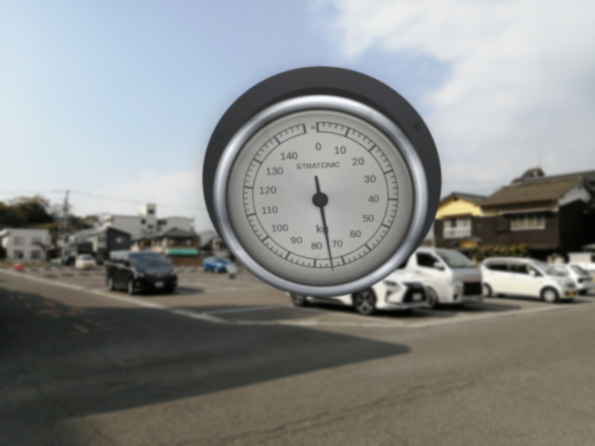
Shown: 74; kg
